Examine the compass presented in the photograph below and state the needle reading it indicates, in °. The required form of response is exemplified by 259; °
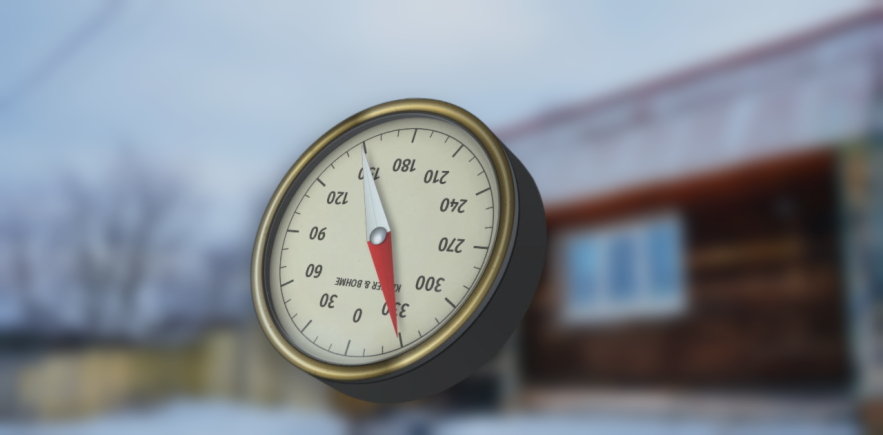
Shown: 330; °
